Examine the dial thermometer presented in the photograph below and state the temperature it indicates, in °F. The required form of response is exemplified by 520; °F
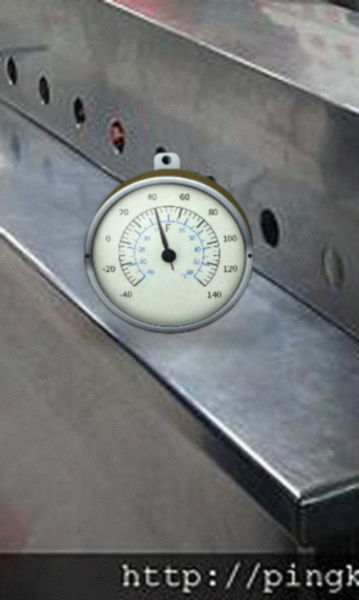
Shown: 40; °F
